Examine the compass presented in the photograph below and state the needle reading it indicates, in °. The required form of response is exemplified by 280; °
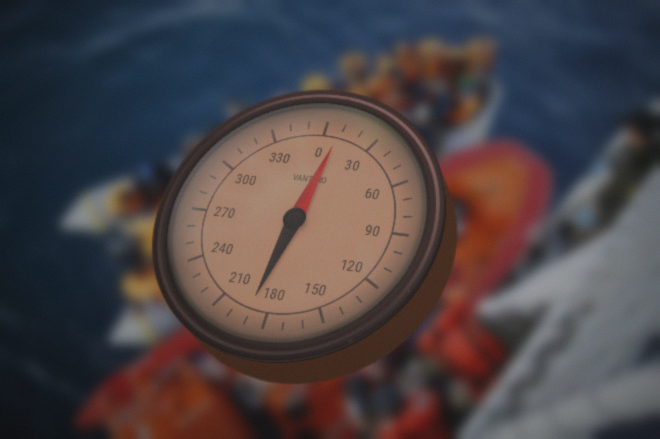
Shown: 10; °
